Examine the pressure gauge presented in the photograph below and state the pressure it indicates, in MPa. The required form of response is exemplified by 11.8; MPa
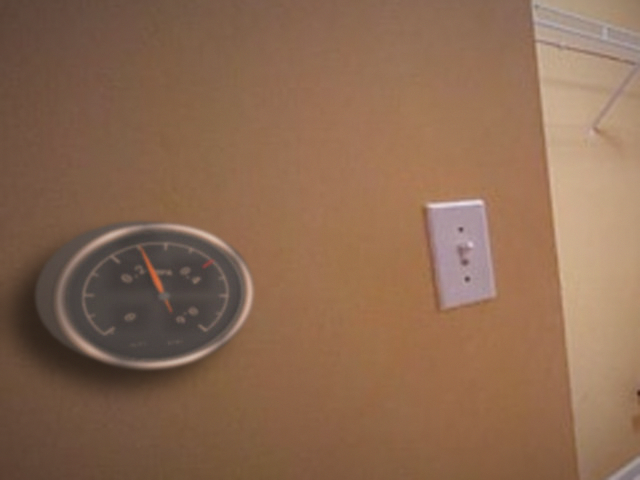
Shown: 0.25; MPa
